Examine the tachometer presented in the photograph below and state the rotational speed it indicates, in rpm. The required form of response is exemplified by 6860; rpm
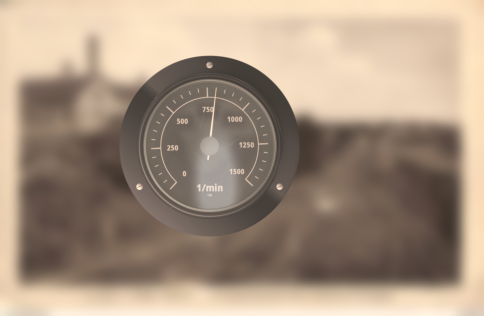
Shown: 800; rpm
